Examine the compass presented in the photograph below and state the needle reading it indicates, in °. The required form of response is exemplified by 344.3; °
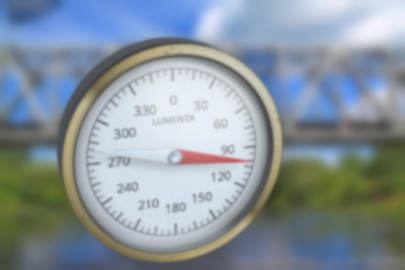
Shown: 100; °
